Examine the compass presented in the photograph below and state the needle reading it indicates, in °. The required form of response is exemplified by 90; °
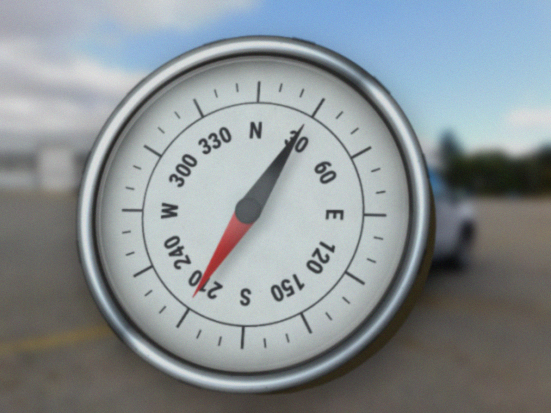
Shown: 210; °
